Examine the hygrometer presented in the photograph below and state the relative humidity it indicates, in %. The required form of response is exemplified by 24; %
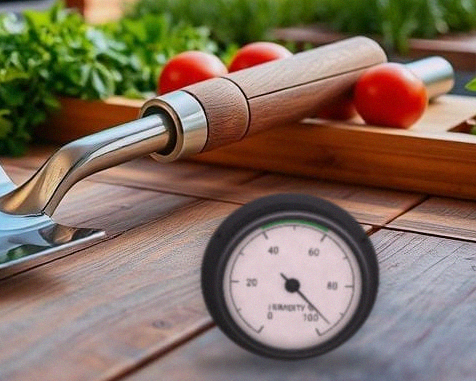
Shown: 95; %
